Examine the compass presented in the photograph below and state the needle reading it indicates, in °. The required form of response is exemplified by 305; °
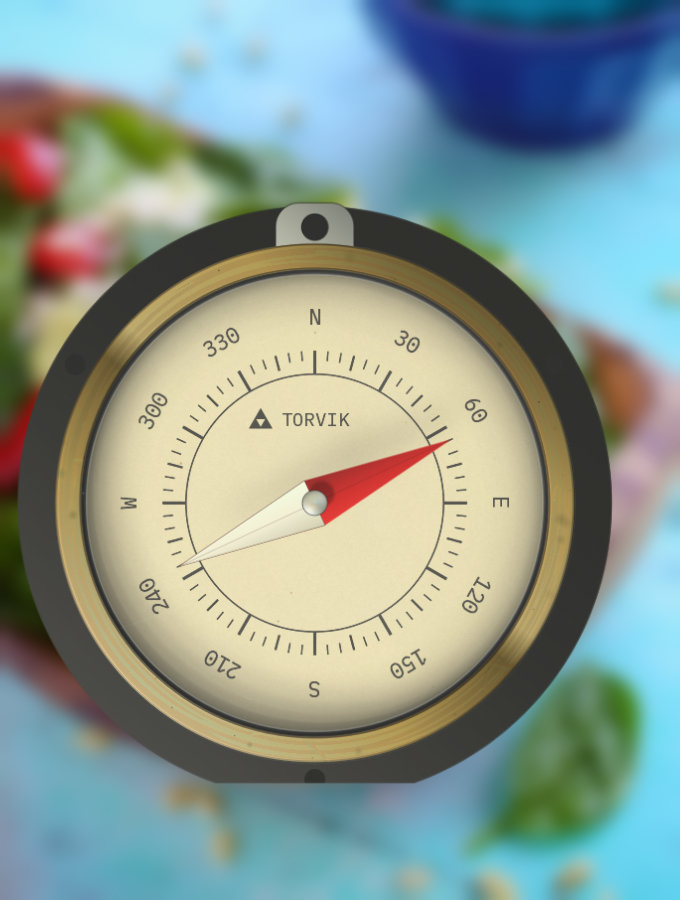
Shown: 65; °
